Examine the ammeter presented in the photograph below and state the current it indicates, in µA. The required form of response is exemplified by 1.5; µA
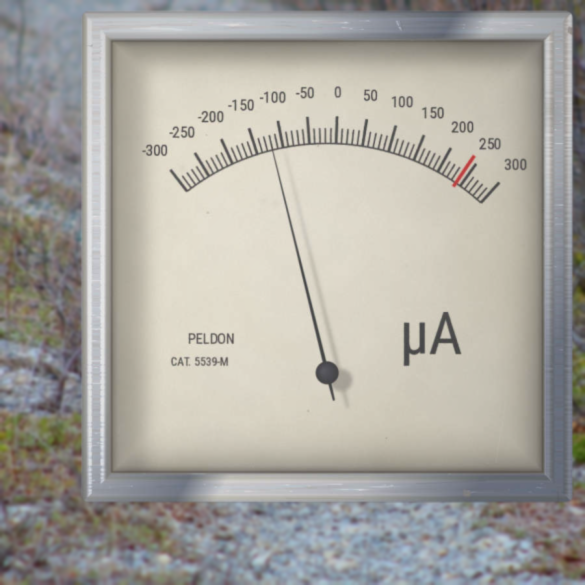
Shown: -120; µA
